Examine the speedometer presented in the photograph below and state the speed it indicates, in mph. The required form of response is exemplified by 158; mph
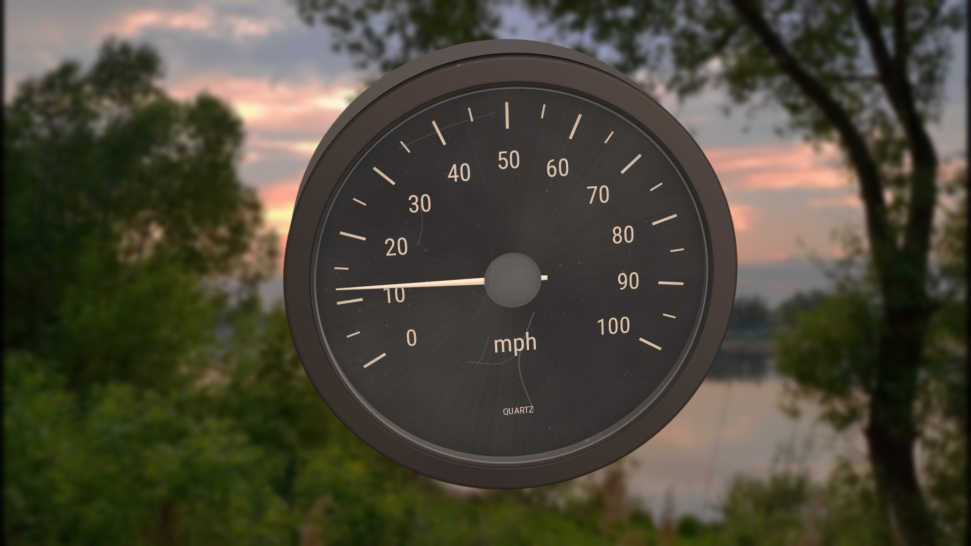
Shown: 12.5; mph
